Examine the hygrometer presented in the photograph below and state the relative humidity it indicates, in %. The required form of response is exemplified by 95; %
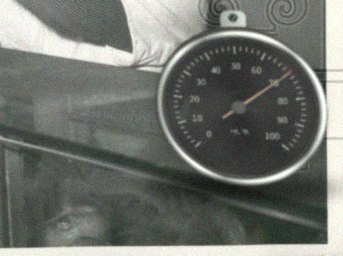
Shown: 70; %
